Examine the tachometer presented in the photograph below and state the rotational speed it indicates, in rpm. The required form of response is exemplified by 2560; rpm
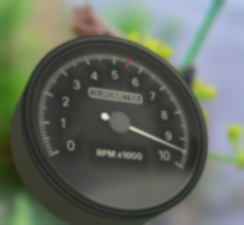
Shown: 9500; rpm
